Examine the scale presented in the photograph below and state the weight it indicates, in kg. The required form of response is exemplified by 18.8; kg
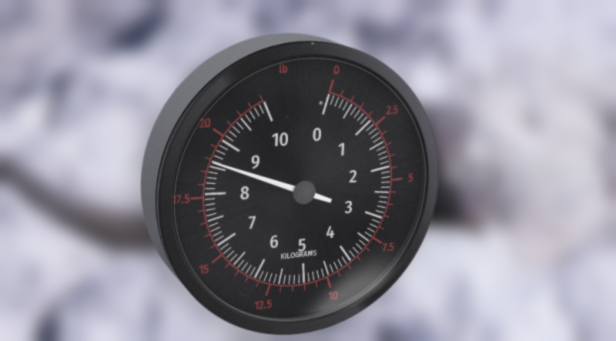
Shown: 8.6; kg
